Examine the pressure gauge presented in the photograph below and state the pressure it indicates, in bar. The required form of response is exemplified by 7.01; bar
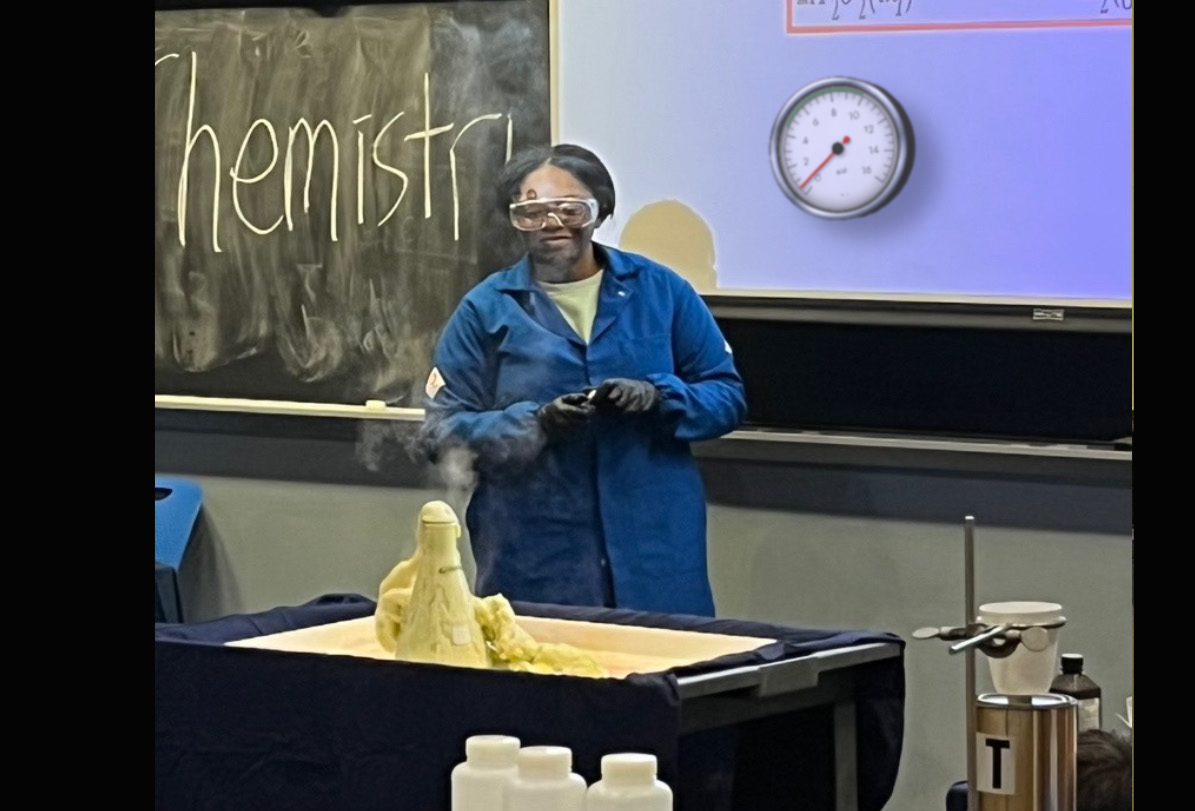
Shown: 0.5; bar
